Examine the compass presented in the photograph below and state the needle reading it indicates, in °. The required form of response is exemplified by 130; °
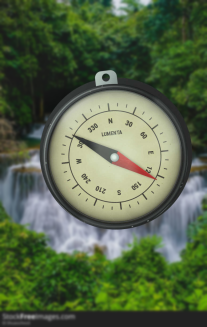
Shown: 125; °
